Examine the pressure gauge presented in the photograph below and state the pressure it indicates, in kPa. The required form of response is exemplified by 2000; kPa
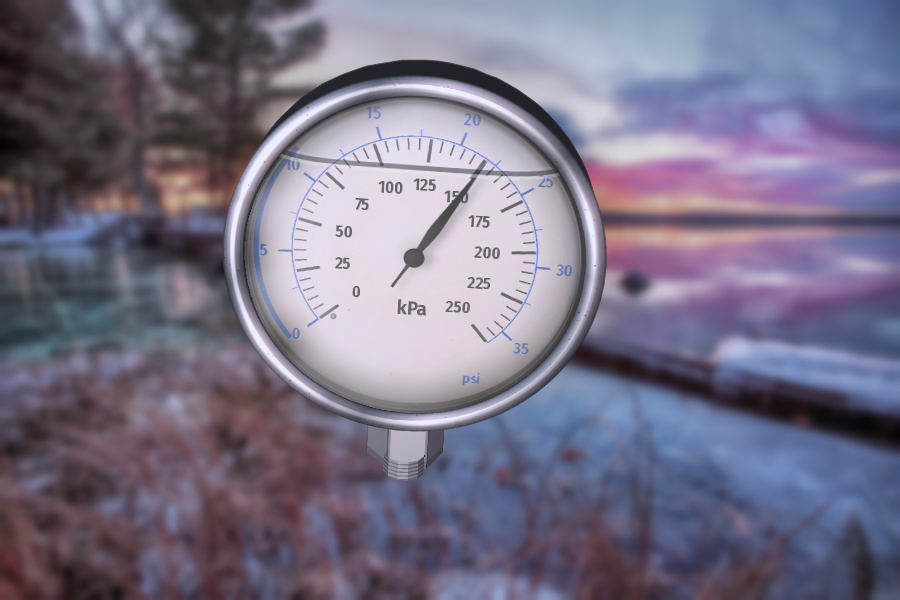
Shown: 150; kPa
